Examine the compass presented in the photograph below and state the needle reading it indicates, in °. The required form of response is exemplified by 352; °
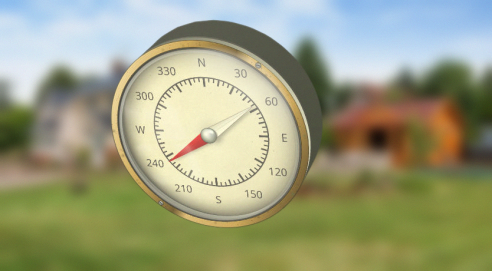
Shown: 235; °
